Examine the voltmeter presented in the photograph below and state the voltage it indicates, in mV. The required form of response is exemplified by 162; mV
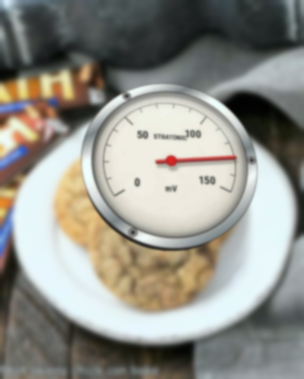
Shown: 130; mV
